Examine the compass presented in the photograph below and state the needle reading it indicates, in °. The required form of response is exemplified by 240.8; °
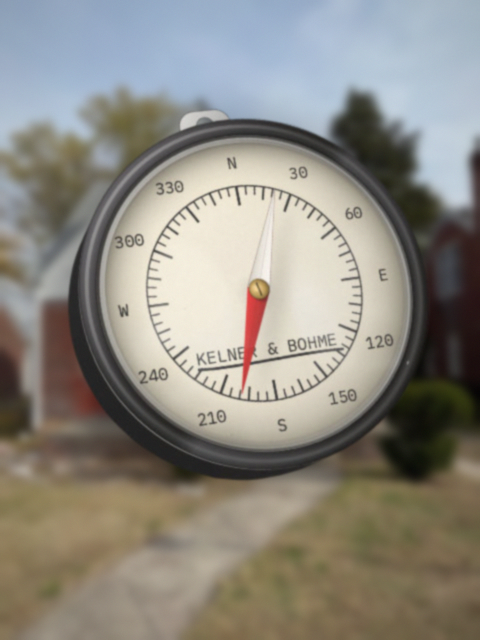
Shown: 200; °
